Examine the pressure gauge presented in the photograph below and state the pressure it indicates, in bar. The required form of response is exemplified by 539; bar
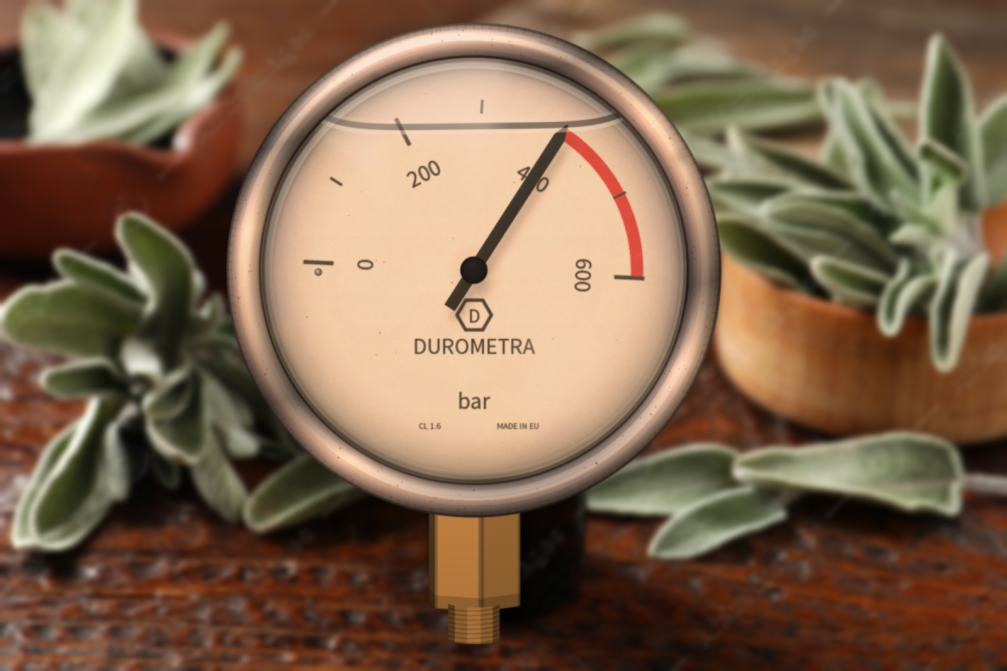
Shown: 400; bar
